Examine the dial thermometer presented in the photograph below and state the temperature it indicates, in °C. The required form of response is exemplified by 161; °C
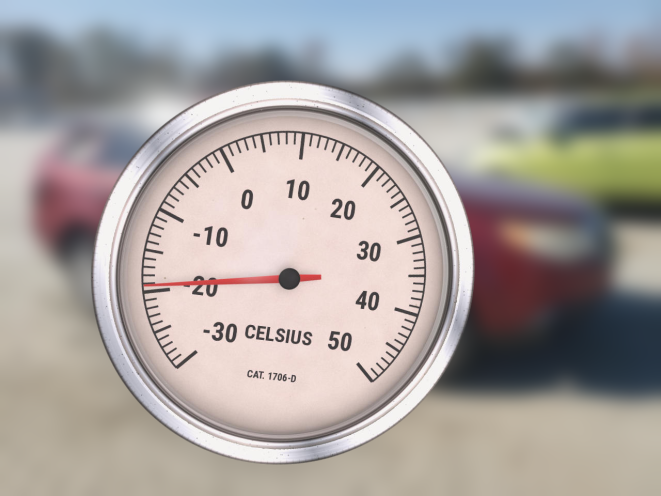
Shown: -19; °C
